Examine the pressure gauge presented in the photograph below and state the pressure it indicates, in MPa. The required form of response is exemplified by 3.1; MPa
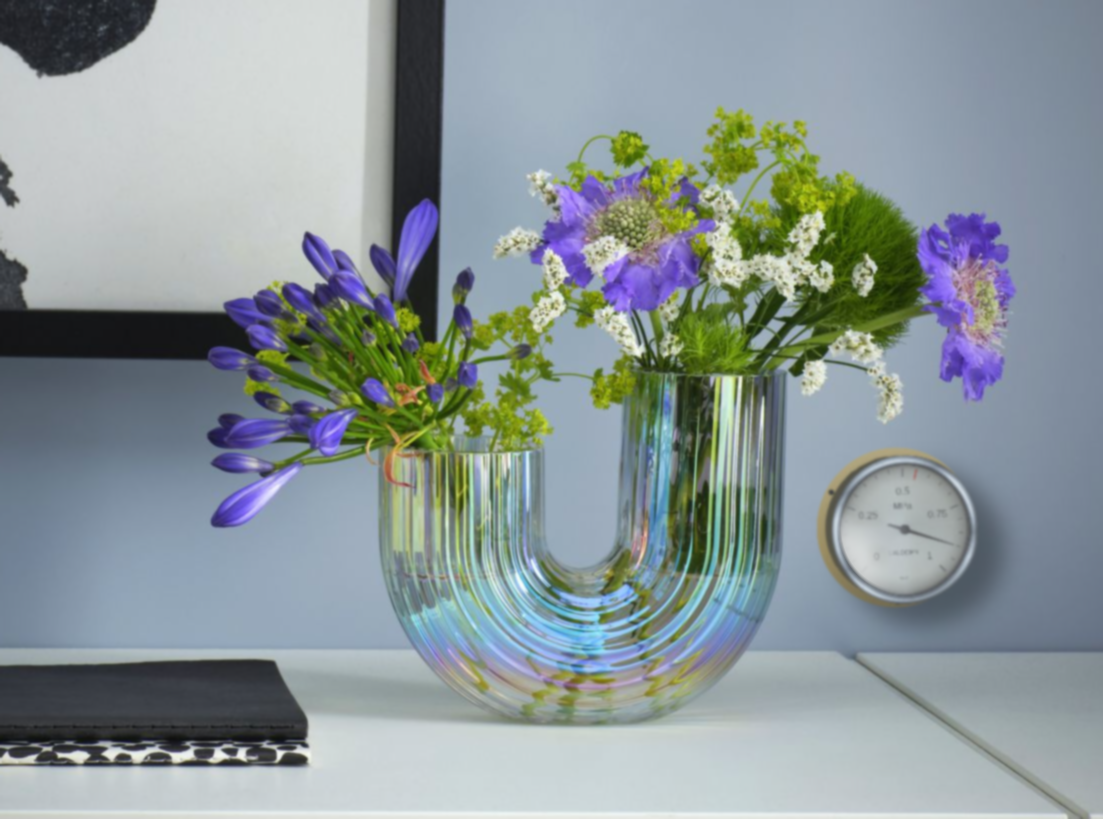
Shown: 0.9; MPa
